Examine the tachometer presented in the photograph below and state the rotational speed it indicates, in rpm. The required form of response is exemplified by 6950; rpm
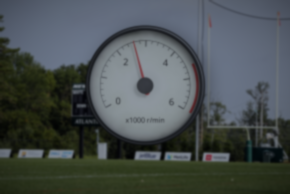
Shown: 2600; rpm
